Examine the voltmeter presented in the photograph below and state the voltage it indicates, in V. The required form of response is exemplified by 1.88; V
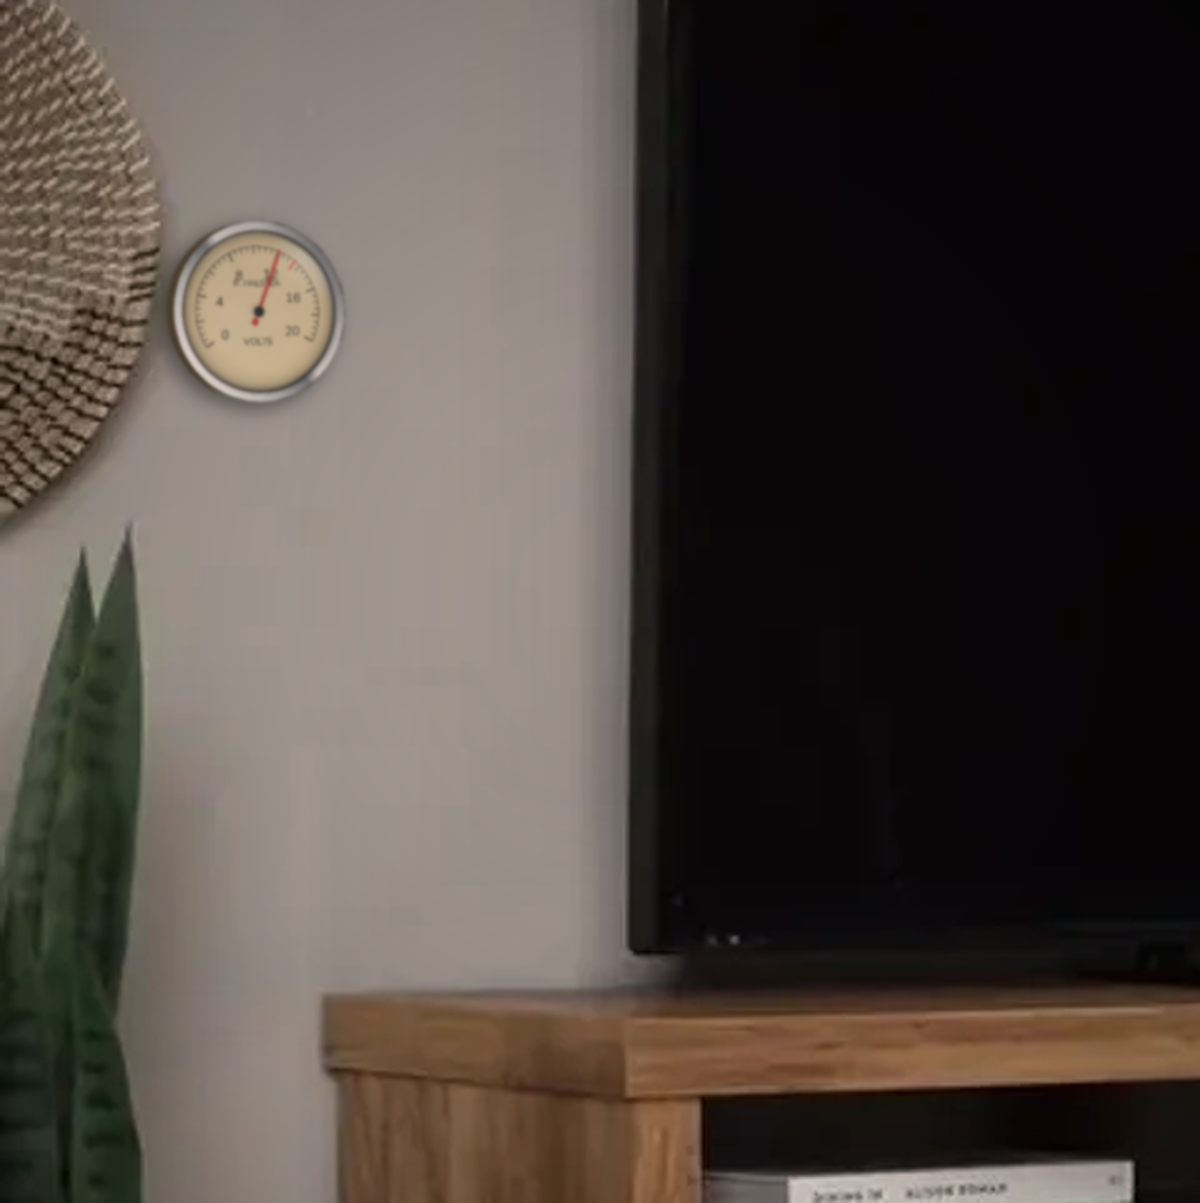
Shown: 12; V
